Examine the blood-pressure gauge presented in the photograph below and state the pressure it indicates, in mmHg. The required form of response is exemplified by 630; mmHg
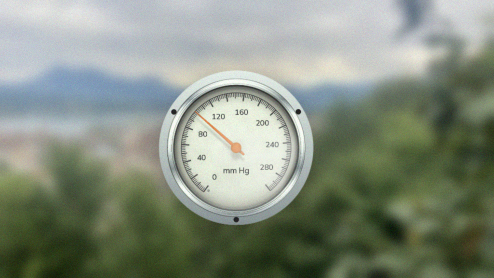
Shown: 100; mmHg
